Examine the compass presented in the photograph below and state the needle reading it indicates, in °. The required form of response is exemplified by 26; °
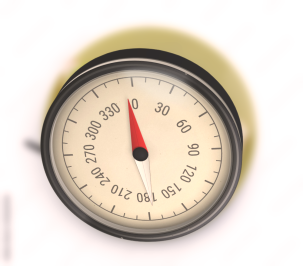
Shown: 355; °
